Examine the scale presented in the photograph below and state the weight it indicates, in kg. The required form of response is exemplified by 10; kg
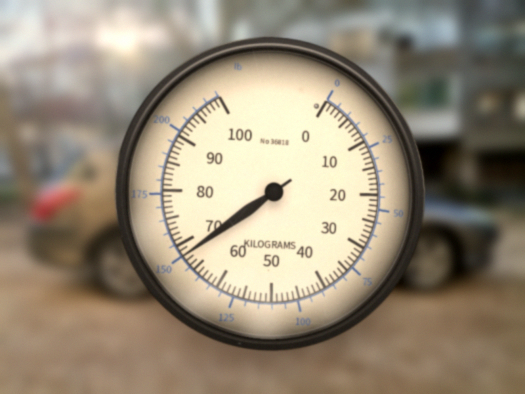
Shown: 68; kg
